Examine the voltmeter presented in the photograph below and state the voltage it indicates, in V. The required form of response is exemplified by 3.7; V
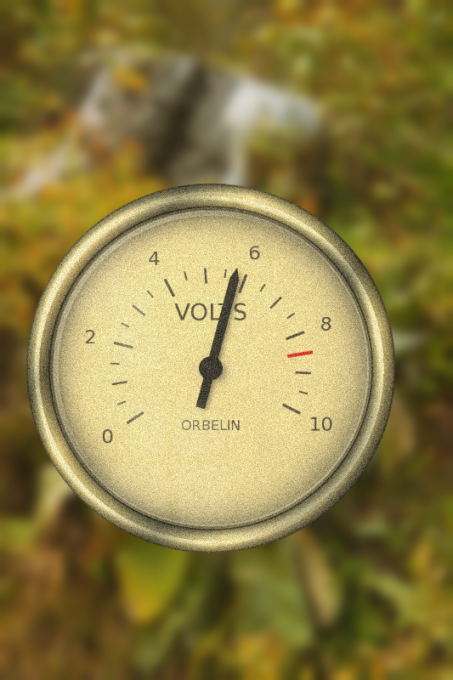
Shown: 5.75; V
